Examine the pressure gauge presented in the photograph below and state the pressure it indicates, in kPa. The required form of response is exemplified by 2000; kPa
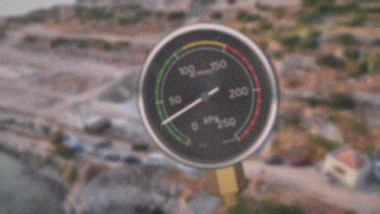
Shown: 30; kPa
